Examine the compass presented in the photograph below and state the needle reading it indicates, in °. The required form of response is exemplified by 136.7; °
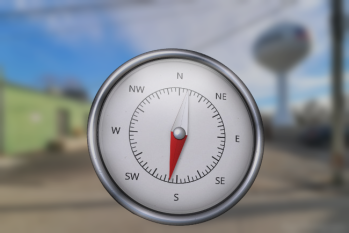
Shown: 190; °
